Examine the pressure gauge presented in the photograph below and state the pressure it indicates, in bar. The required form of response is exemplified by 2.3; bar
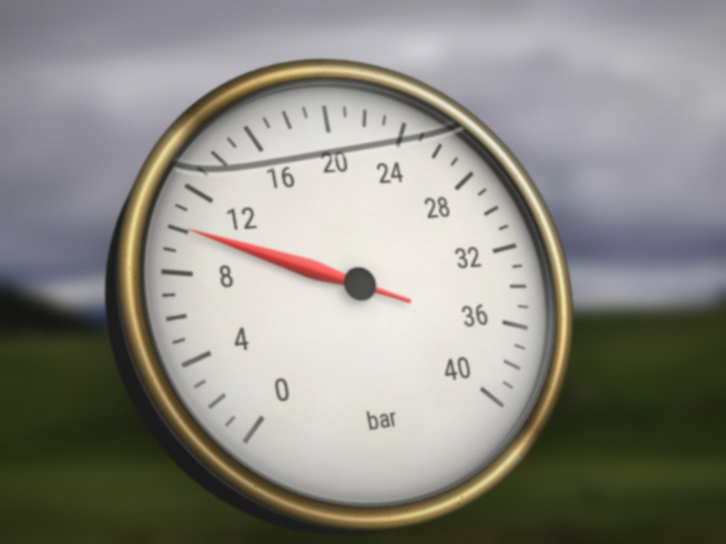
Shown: 10; bar
